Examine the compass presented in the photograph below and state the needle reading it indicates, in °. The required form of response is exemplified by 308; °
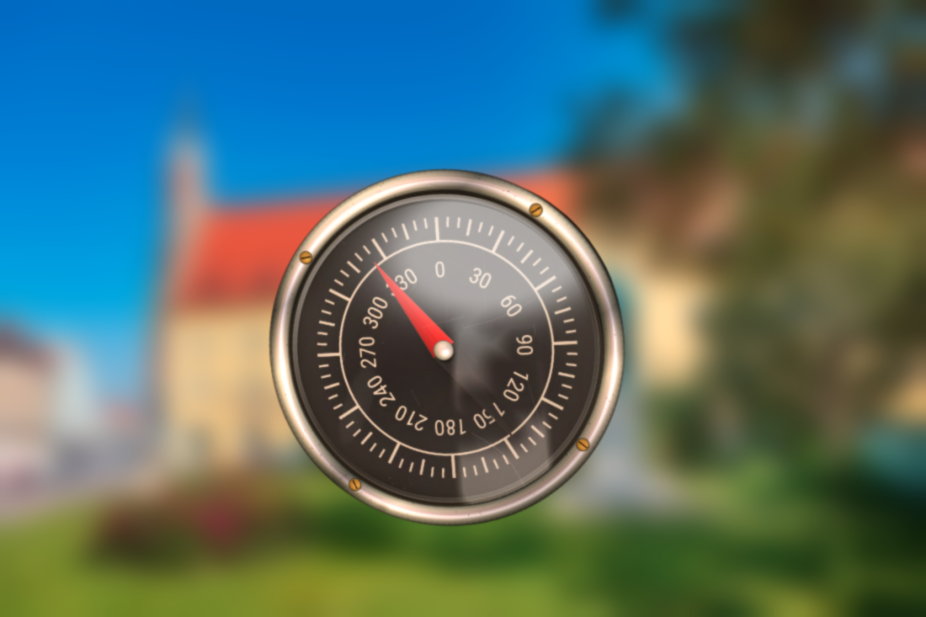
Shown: 325; °
